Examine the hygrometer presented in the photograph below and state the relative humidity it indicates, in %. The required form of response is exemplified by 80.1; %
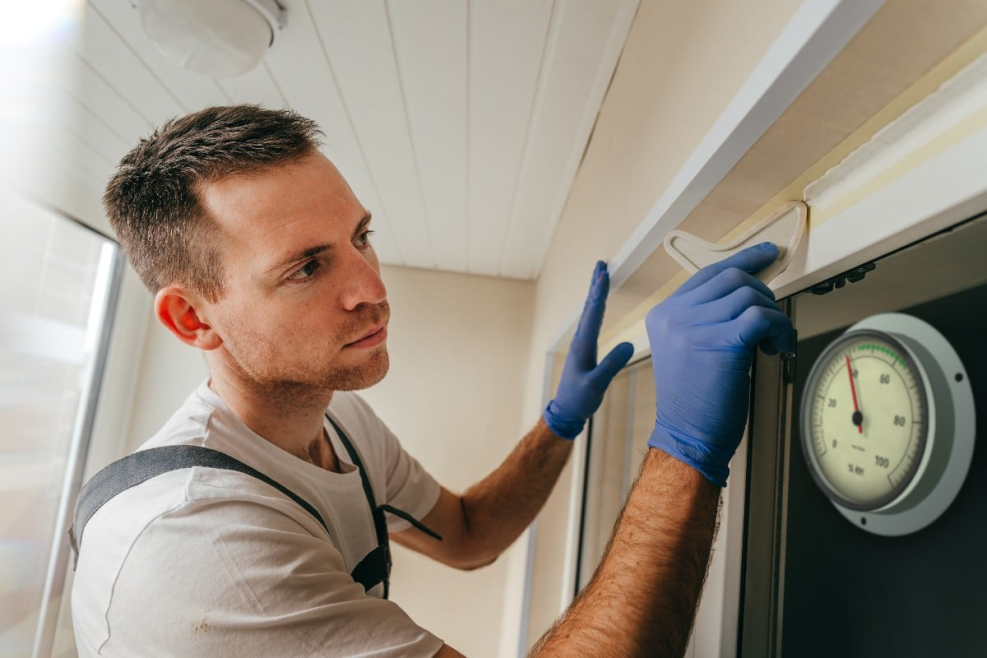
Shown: 40; %
